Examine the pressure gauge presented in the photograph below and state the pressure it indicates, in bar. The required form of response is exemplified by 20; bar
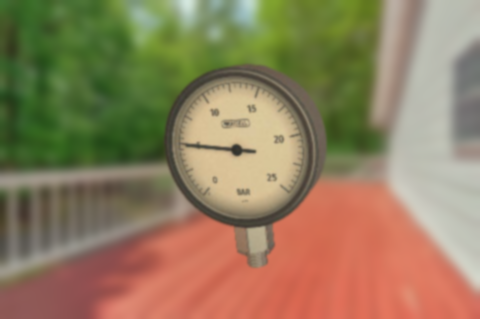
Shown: 5; bar
